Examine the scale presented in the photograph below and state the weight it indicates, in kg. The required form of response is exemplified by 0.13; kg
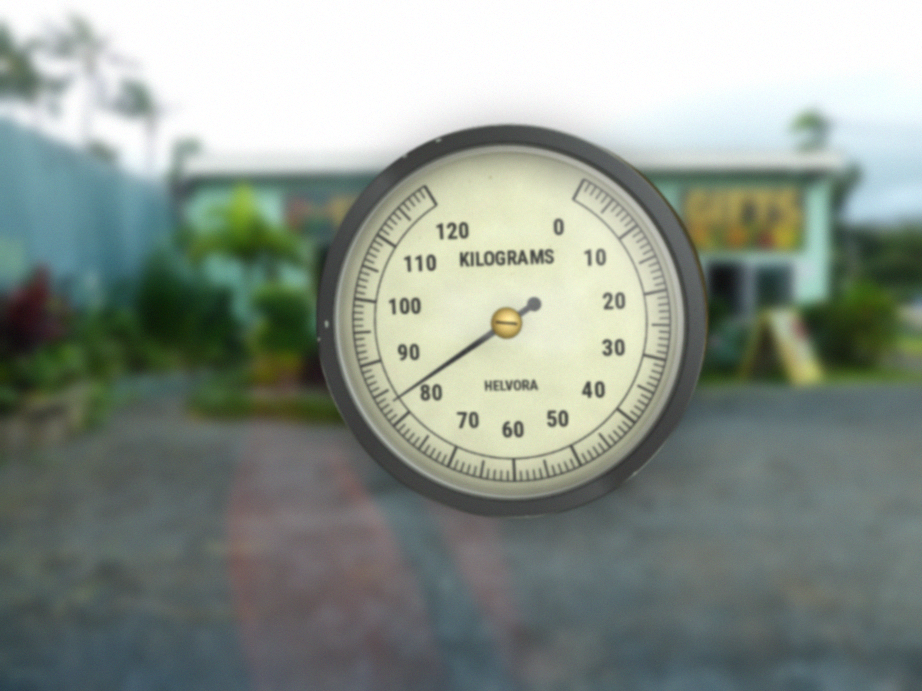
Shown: 83; kg
